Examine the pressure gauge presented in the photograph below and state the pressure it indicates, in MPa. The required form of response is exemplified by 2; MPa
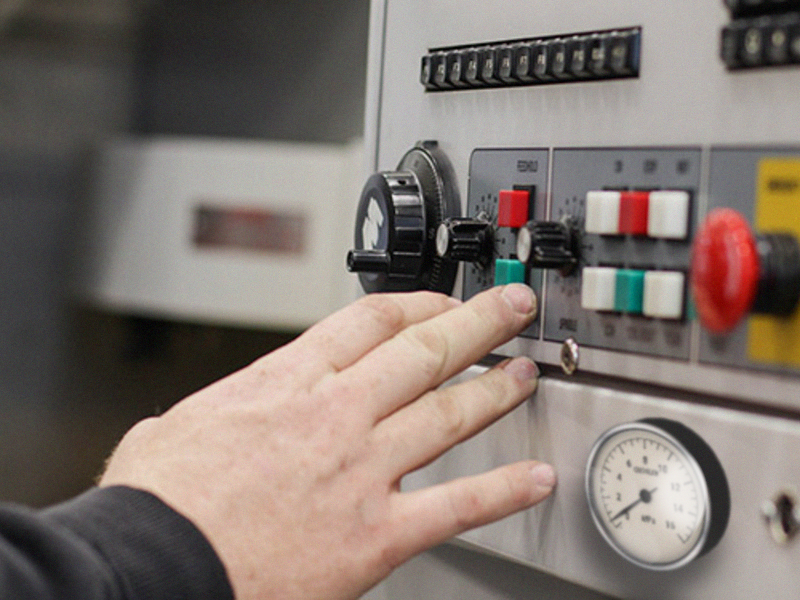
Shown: 0.5; MPa
